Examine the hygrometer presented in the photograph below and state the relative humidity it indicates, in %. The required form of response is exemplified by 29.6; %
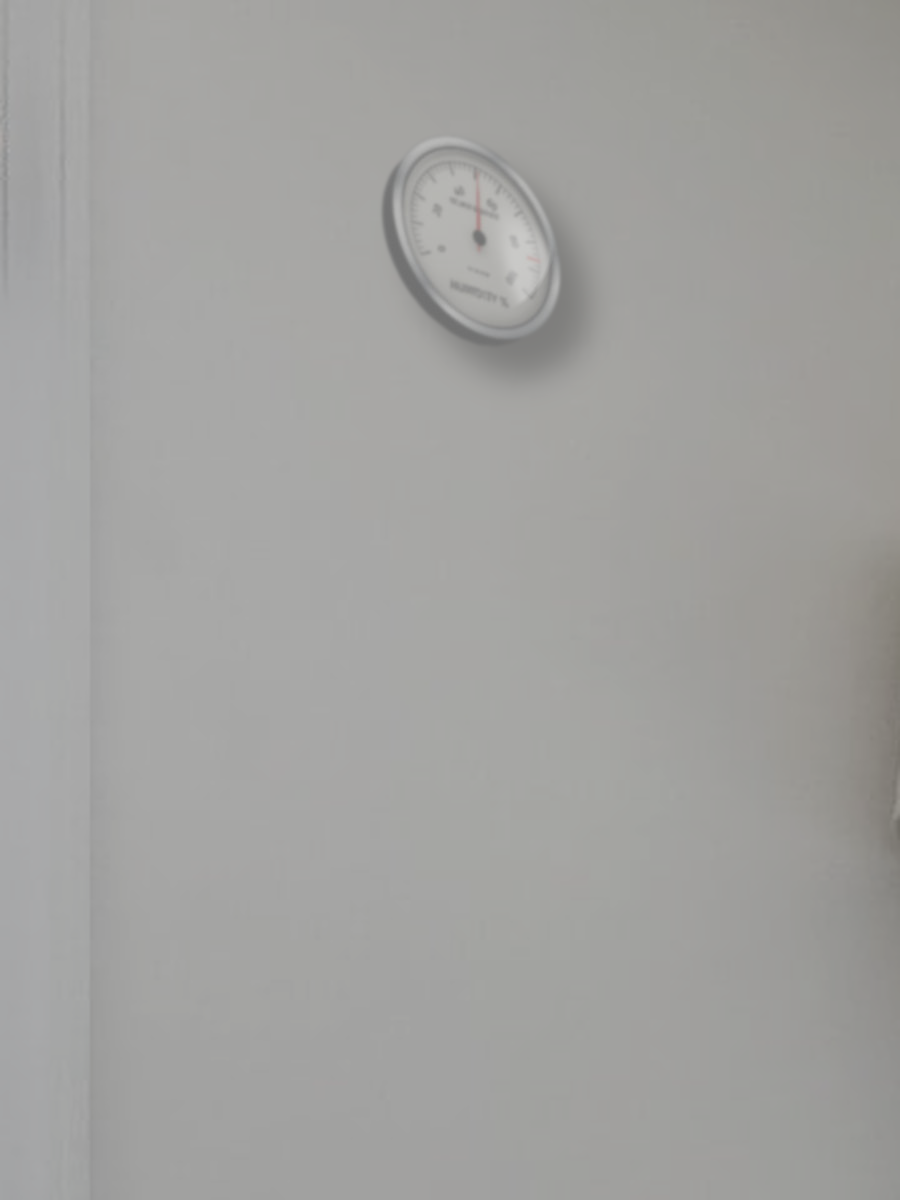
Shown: 50; %
